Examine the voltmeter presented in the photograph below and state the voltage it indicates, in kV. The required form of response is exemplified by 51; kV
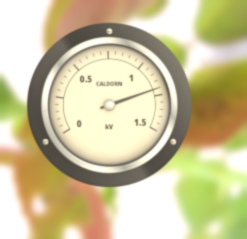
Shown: 1.2; kV
